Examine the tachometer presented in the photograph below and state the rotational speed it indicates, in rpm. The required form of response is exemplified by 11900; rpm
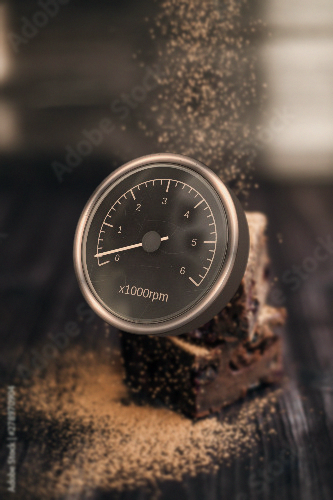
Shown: 200; rpm
